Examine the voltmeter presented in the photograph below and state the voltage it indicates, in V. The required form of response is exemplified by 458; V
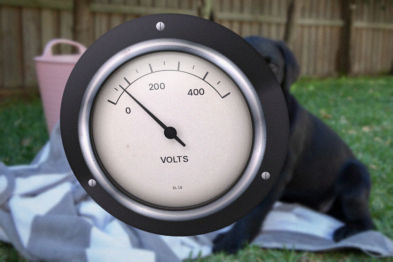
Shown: 75; V
